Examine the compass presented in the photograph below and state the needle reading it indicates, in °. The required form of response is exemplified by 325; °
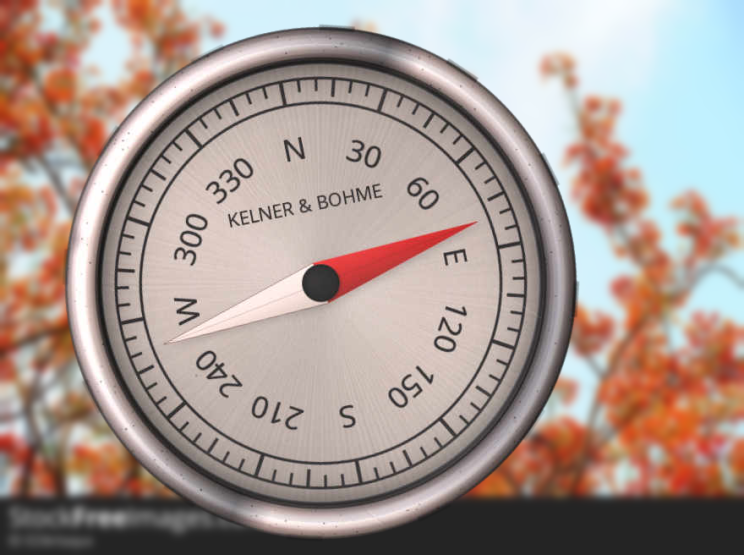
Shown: 80; °
